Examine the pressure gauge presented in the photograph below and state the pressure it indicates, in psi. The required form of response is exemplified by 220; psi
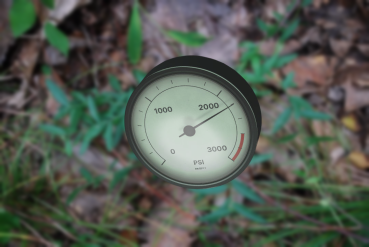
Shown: 2200; psi
